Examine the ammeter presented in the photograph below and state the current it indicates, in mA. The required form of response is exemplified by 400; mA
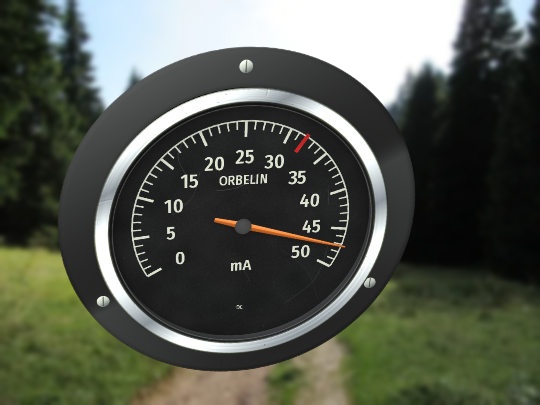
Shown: 47; mA
